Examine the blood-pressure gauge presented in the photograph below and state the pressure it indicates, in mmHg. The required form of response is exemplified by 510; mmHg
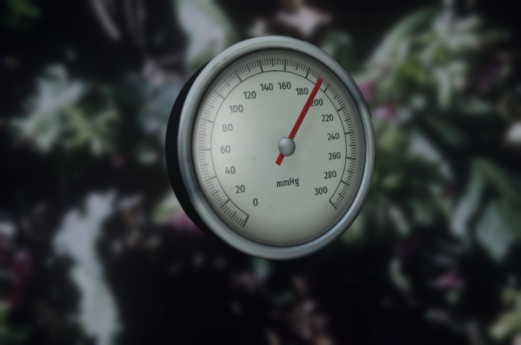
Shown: 190; mmHg
